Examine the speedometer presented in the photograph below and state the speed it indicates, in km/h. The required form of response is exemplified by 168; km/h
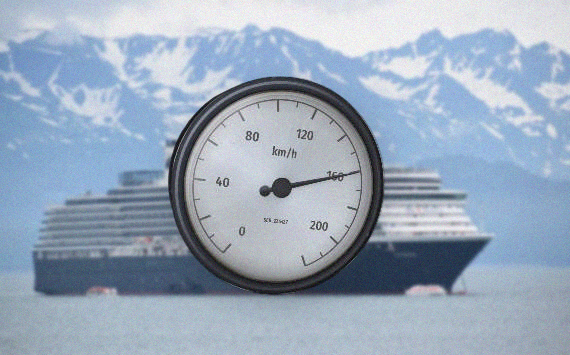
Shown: 160; km/h
